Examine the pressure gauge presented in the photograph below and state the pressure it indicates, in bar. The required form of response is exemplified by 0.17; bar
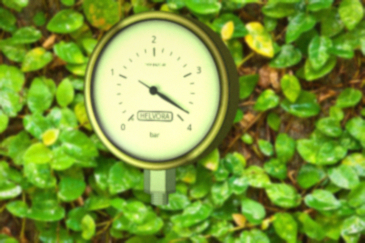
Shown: 3.8; bar
